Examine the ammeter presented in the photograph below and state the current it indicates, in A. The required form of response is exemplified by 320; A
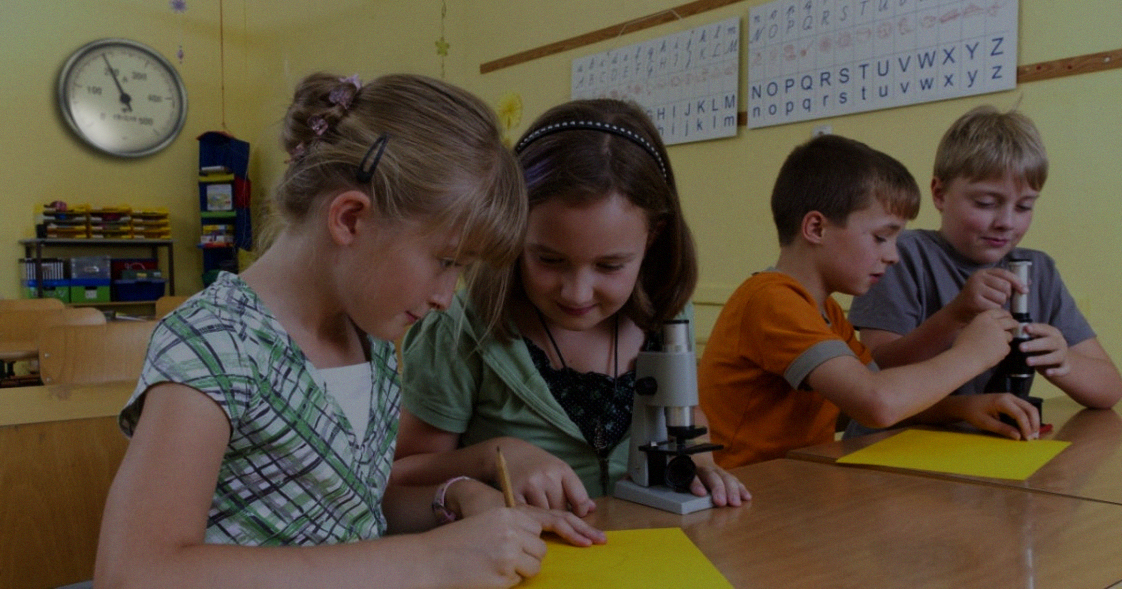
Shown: 200; A
